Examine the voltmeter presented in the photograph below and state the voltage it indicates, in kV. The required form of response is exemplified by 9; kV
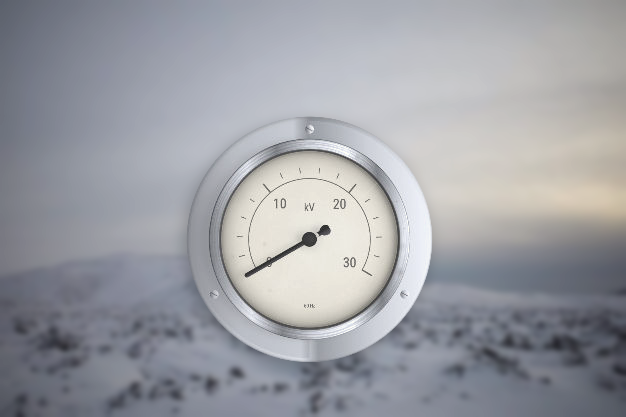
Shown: 0; kV
